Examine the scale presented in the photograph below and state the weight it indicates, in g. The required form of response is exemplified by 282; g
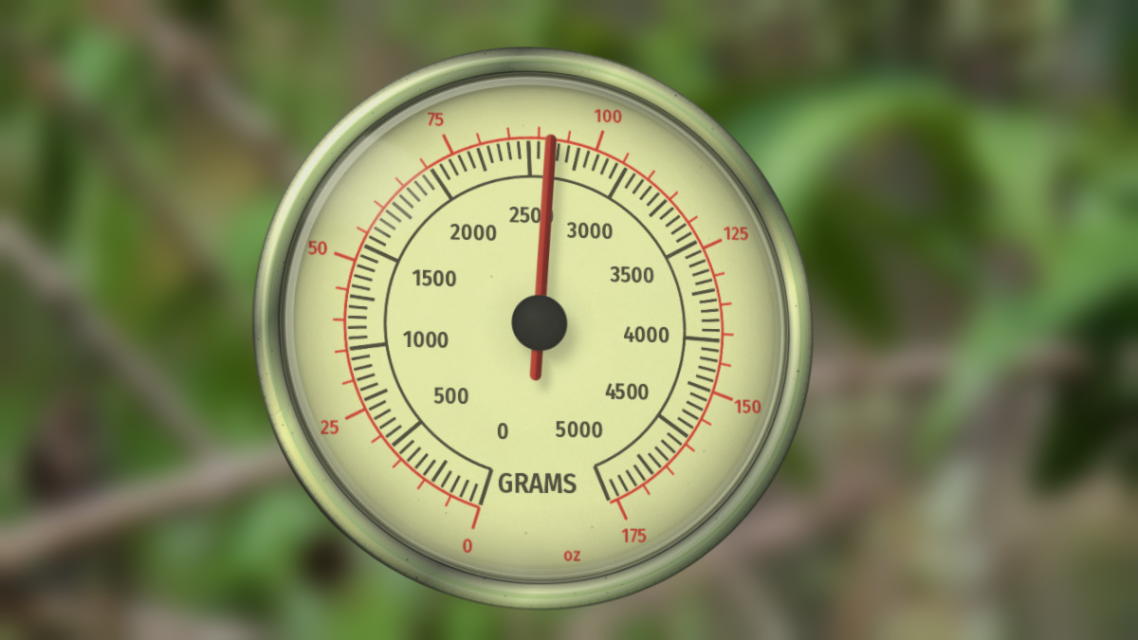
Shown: 2600; g
